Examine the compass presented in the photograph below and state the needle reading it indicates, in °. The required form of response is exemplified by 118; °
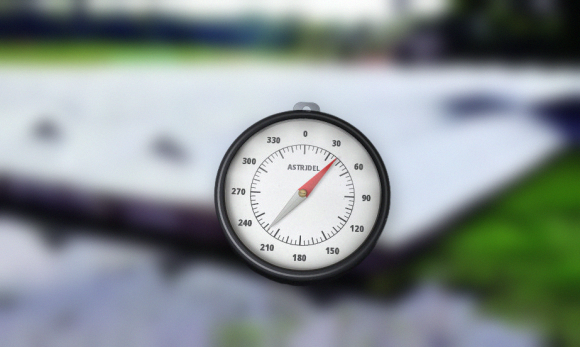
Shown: 40; °
